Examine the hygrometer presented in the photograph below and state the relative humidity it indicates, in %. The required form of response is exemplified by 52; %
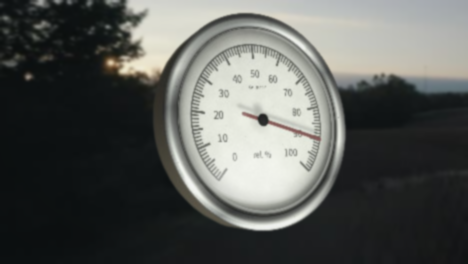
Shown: 90; %
